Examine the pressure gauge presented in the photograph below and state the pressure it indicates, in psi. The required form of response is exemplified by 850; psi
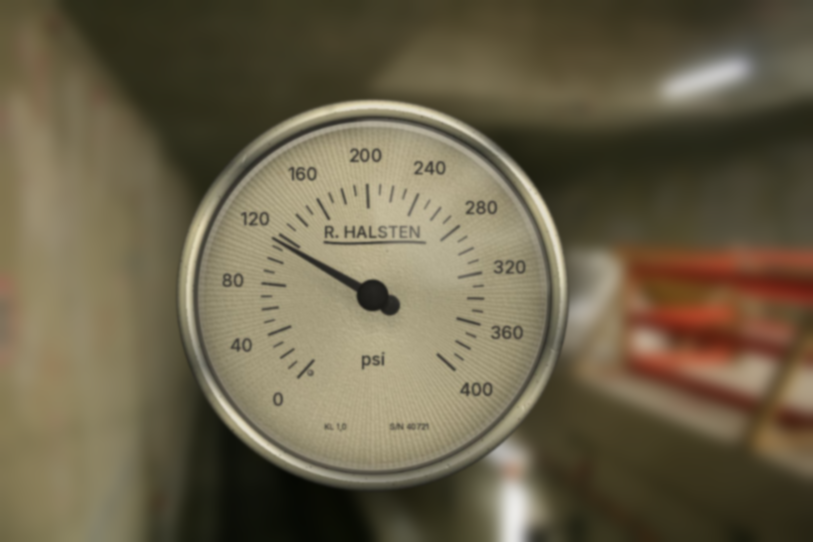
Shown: 115; psi
